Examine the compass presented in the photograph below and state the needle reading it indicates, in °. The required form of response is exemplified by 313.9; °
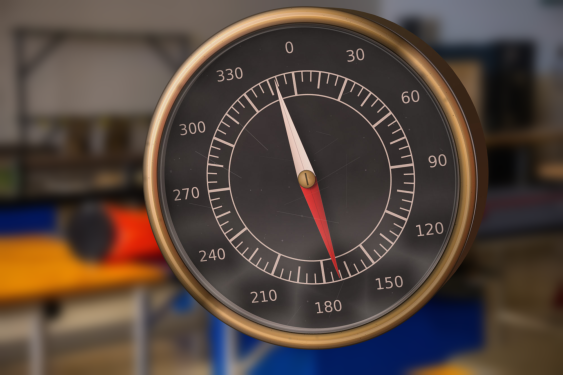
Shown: 170; °
